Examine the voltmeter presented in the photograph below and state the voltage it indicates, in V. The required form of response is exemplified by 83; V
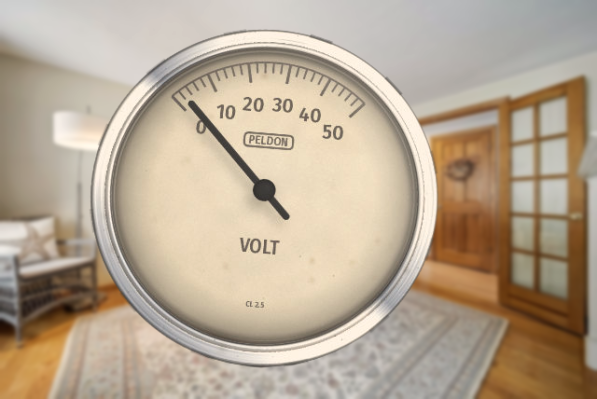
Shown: 2; V
